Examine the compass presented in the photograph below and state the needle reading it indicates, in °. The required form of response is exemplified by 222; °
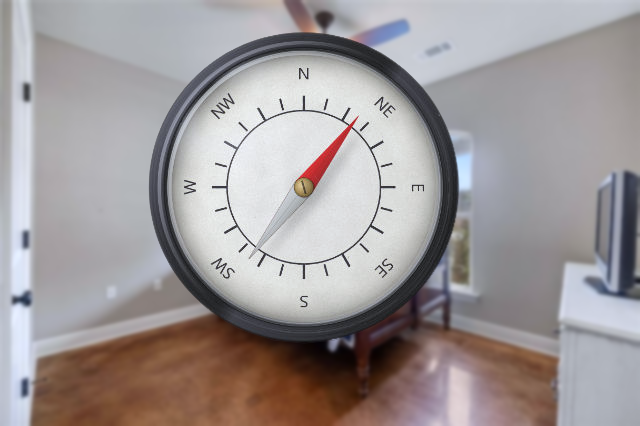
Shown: 37.5; °
